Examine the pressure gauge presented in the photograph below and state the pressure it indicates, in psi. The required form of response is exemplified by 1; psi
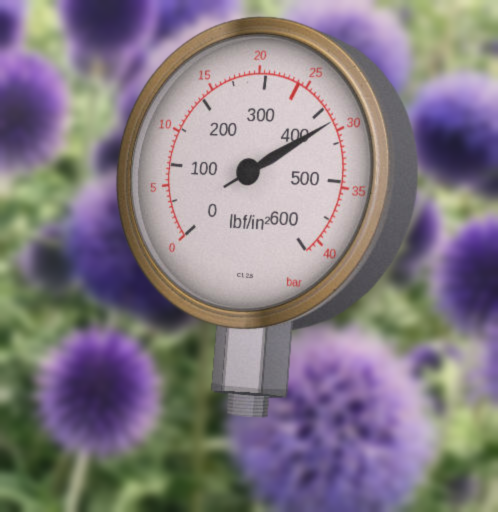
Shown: 425; psi
